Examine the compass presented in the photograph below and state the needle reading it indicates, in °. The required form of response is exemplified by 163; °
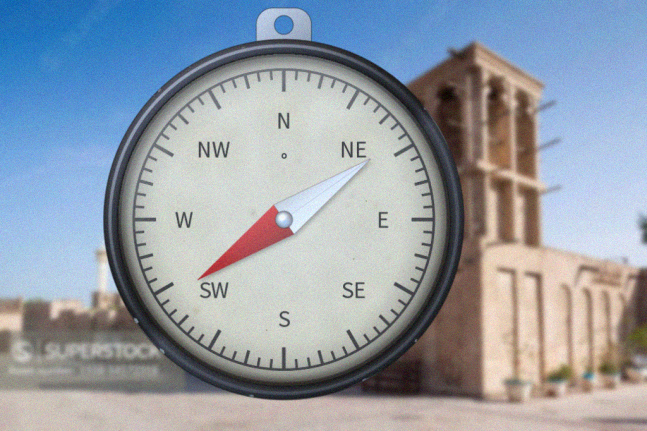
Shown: 235; °
